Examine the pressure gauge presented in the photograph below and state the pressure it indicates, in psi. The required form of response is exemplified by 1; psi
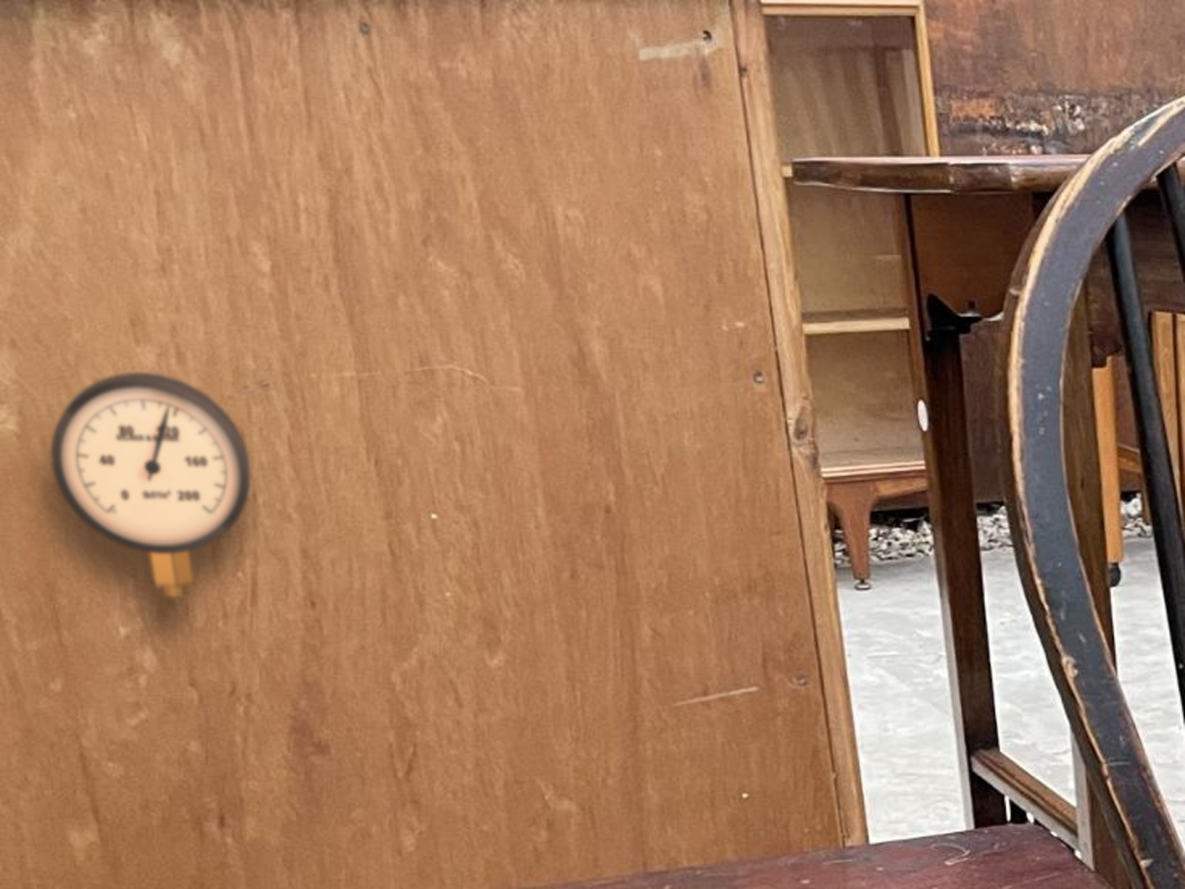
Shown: 115; psi
